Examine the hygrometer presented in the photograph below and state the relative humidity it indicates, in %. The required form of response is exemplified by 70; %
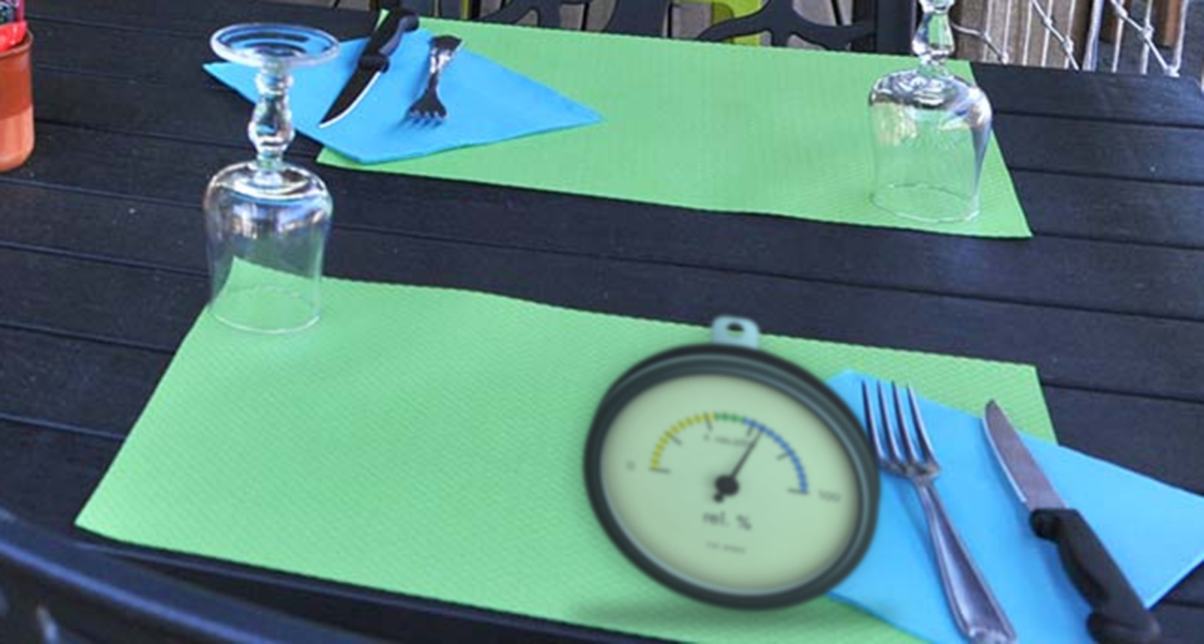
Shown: 64; %
